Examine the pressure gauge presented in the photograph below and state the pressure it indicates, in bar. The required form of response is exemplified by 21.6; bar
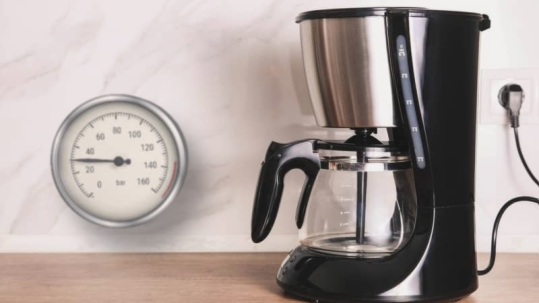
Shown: 30; bar
